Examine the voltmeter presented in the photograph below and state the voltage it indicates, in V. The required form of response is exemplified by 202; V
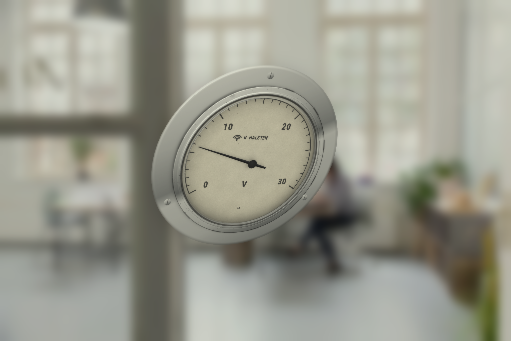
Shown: 6; V
